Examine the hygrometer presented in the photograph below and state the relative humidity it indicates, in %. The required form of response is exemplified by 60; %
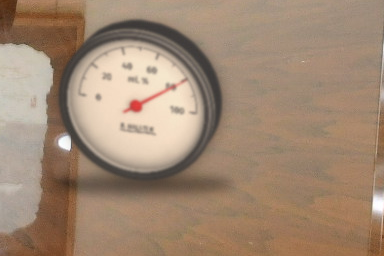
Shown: 80; %
